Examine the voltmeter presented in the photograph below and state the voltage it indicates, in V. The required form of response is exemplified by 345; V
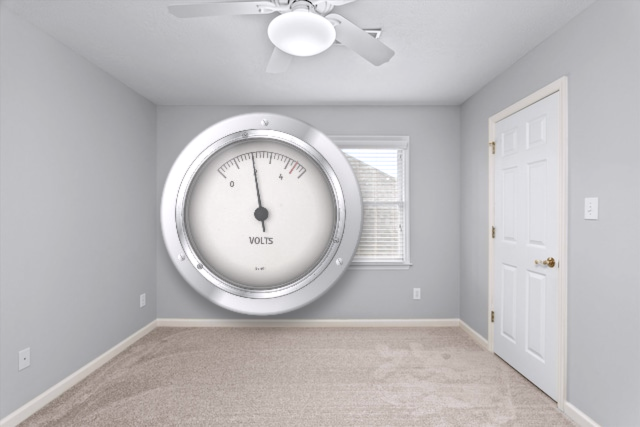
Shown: 2; V
